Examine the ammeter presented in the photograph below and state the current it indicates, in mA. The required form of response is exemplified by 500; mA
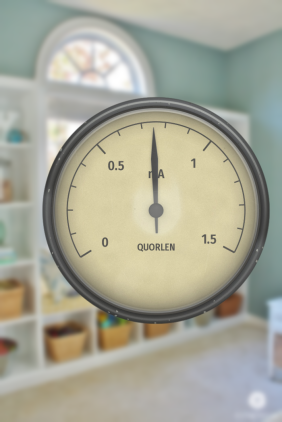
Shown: 0.75; mA
